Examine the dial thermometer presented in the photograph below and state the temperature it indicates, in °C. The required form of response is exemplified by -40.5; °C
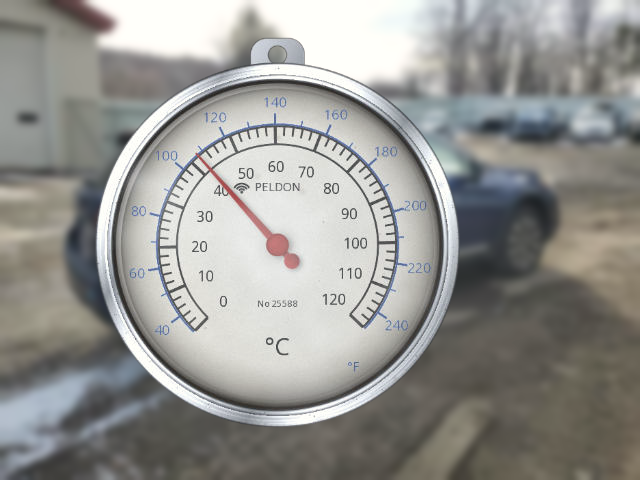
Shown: 42; °C
